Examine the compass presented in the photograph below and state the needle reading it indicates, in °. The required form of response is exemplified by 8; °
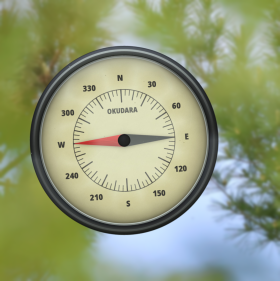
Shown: 270; °
